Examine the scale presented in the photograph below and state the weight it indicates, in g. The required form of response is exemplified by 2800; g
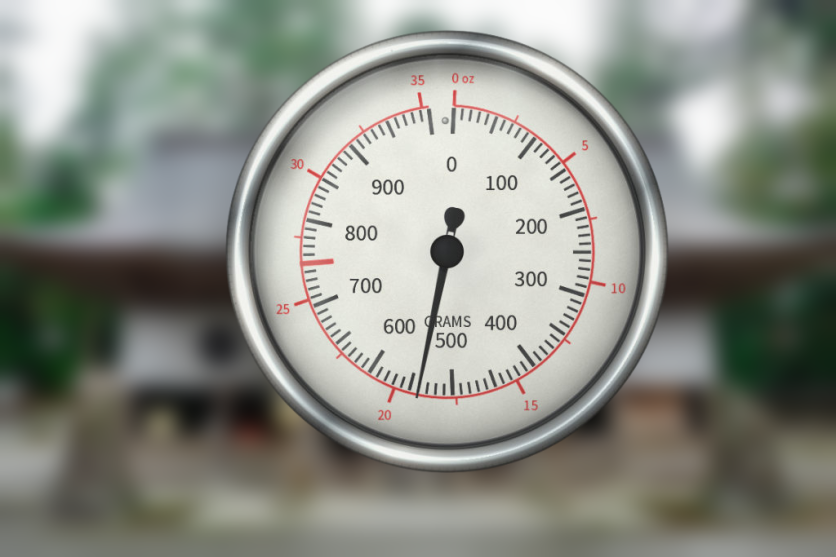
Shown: 540; g
